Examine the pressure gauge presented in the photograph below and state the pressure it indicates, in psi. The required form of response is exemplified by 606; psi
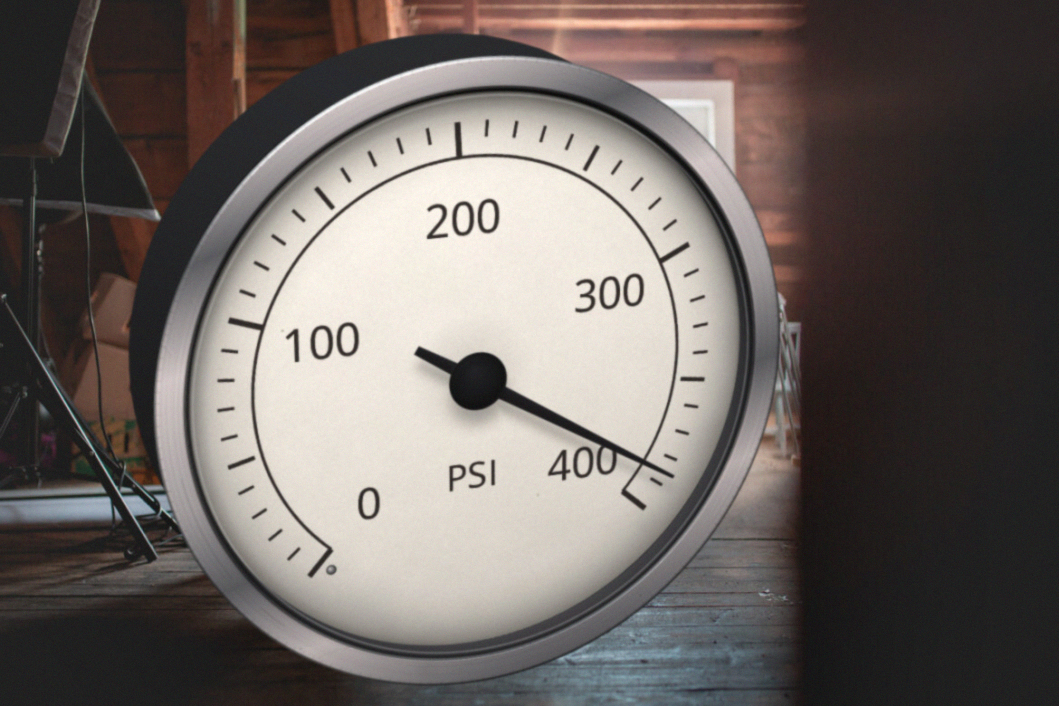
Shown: 385; psi
